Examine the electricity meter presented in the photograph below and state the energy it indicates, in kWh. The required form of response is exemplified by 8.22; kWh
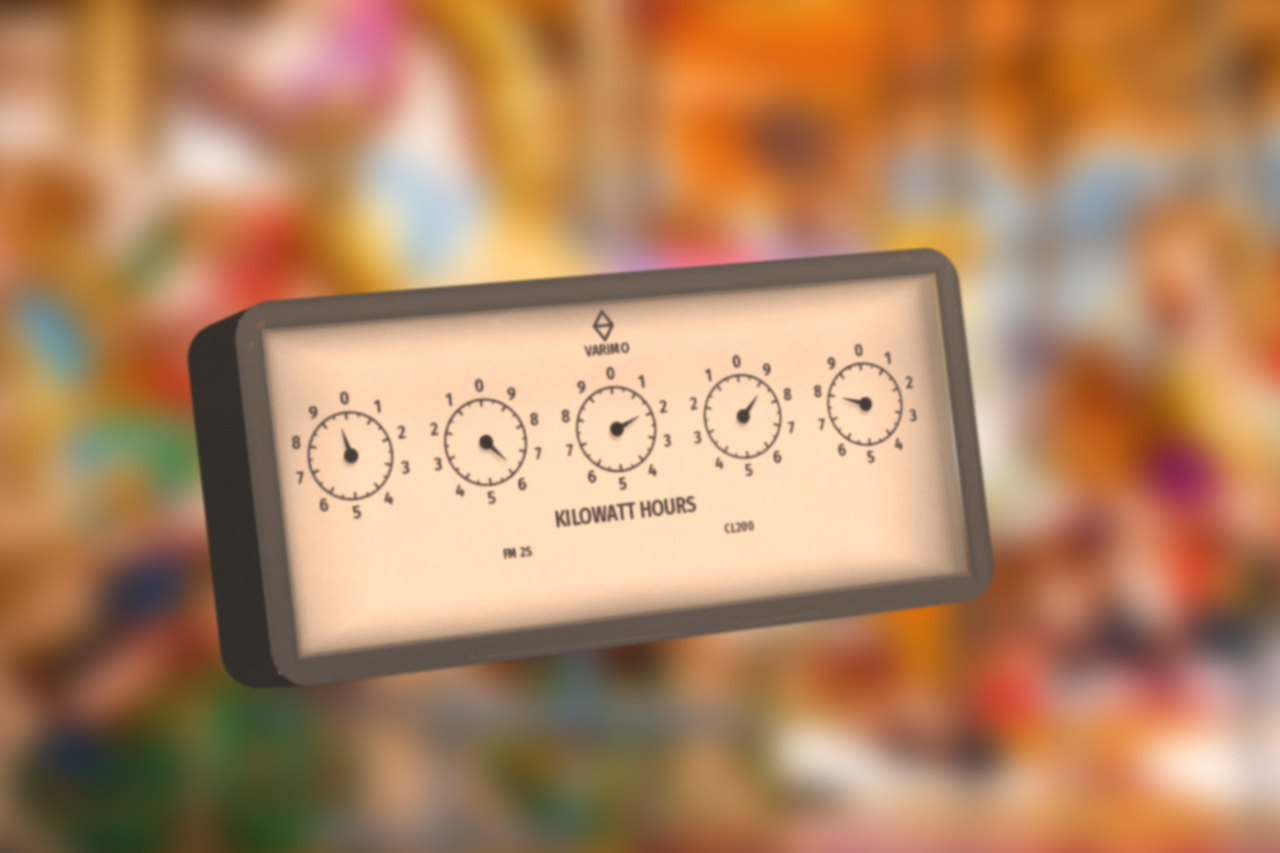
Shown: 96188; kWh
